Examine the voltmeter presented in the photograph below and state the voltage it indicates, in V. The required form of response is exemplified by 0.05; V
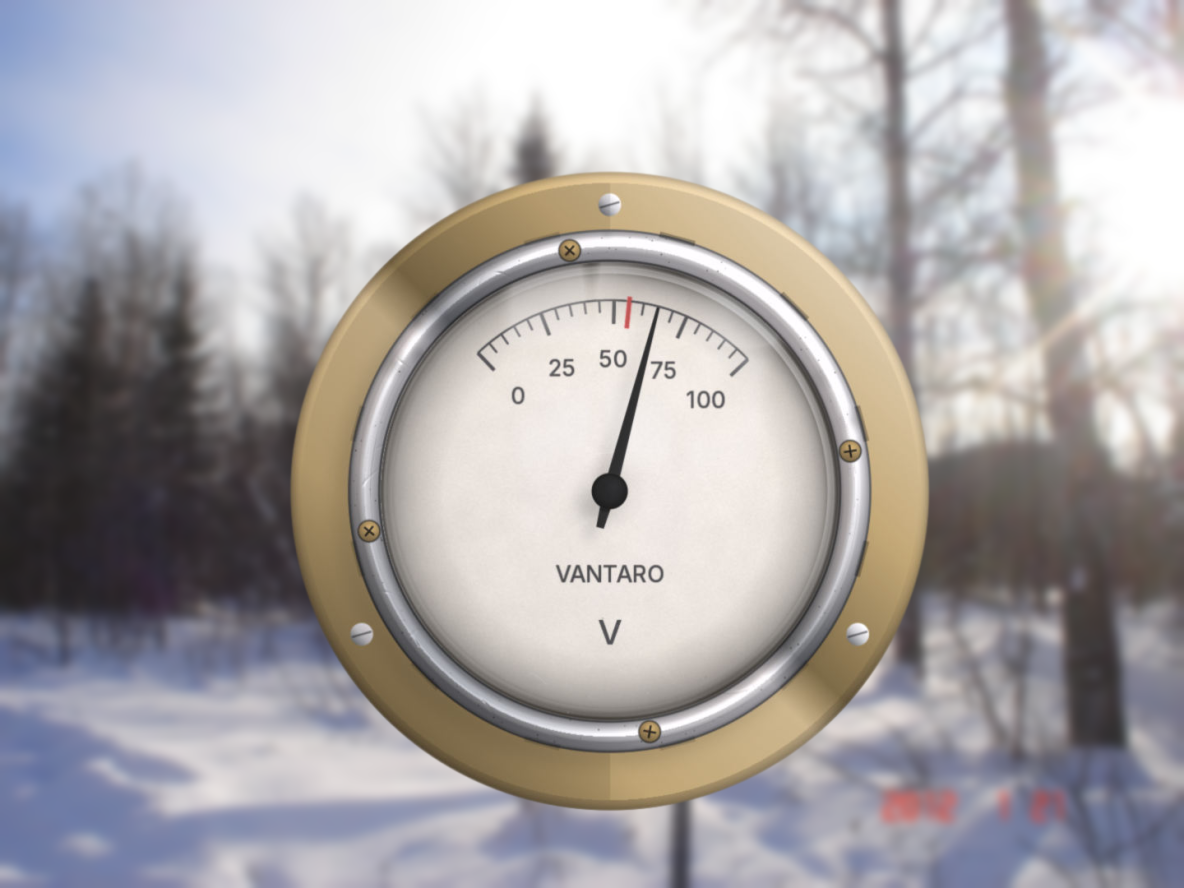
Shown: 65; V
